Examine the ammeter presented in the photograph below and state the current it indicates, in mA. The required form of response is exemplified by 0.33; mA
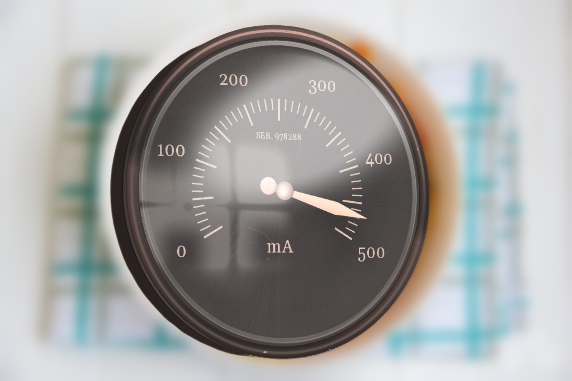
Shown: 470; mA
